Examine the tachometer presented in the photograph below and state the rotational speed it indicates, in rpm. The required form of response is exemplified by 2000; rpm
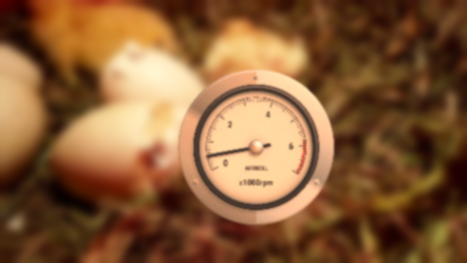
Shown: 500; rpm
